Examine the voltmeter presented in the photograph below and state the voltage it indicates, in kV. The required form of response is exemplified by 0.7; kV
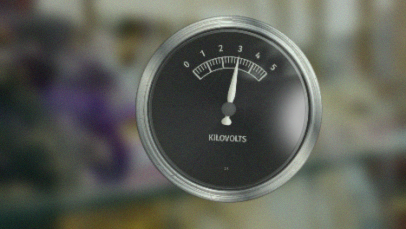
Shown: 3; kV
